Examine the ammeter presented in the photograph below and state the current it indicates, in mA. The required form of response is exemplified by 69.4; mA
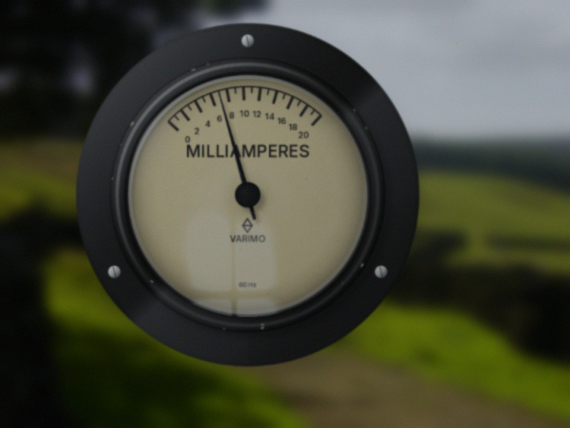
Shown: 7; mA
